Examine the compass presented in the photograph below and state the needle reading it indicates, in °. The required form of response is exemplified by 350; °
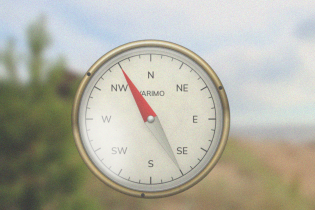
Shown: 330; °
